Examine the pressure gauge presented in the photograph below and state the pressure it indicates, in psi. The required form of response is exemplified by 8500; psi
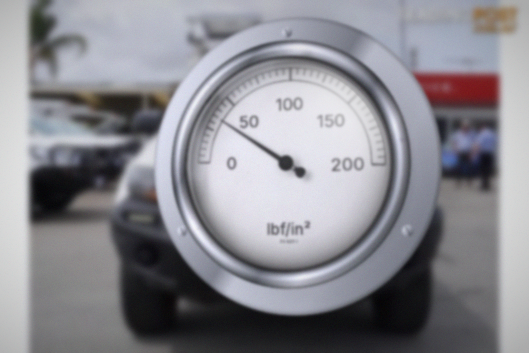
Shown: 35; psi
